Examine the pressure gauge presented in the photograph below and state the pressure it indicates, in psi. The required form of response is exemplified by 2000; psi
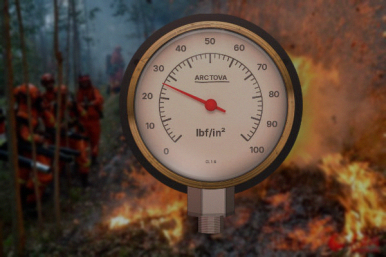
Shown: 26; psi
